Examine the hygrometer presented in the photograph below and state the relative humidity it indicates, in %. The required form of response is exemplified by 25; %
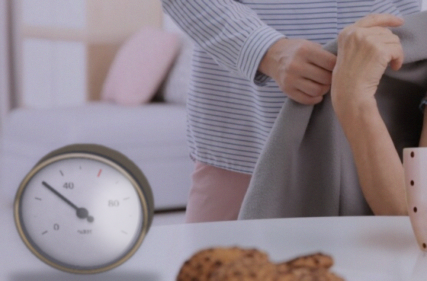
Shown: 30; %
